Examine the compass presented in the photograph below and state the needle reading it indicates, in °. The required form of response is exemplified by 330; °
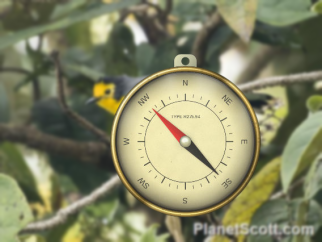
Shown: 315; °
